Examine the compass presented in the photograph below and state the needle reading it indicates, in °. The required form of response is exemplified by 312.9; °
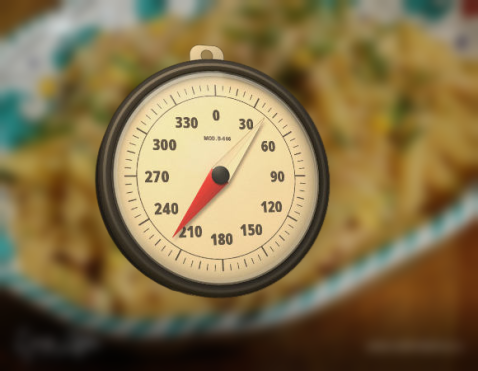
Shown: 220; °
